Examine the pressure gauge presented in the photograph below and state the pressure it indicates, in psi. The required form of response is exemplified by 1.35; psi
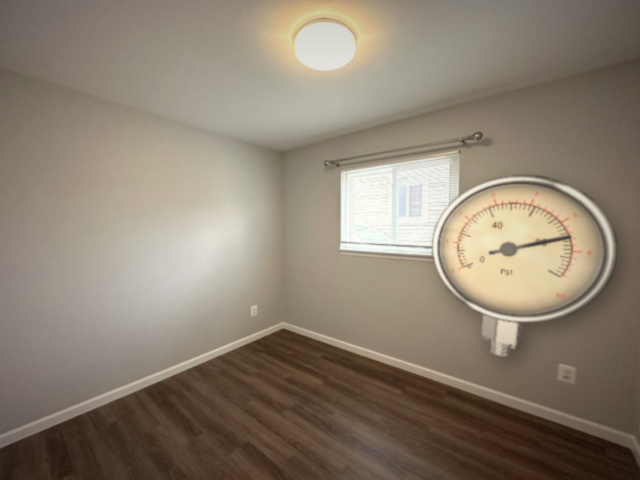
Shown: 80; psi
